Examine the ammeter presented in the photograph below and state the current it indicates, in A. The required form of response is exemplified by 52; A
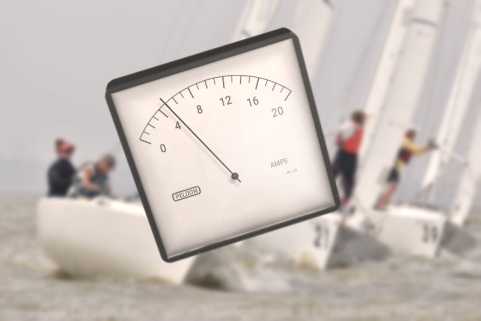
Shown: 5; A
